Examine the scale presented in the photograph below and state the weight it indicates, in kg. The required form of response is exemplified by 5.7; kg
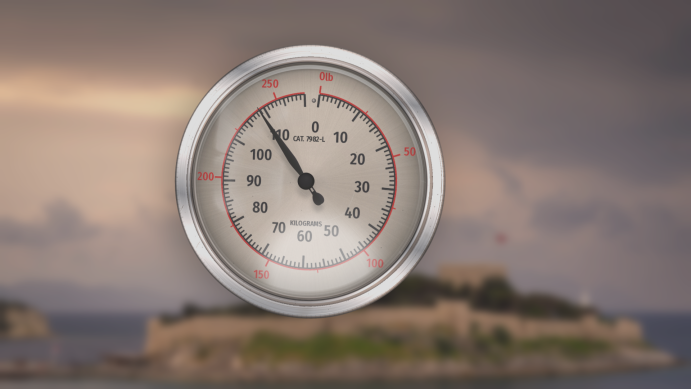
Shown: 109; kg
